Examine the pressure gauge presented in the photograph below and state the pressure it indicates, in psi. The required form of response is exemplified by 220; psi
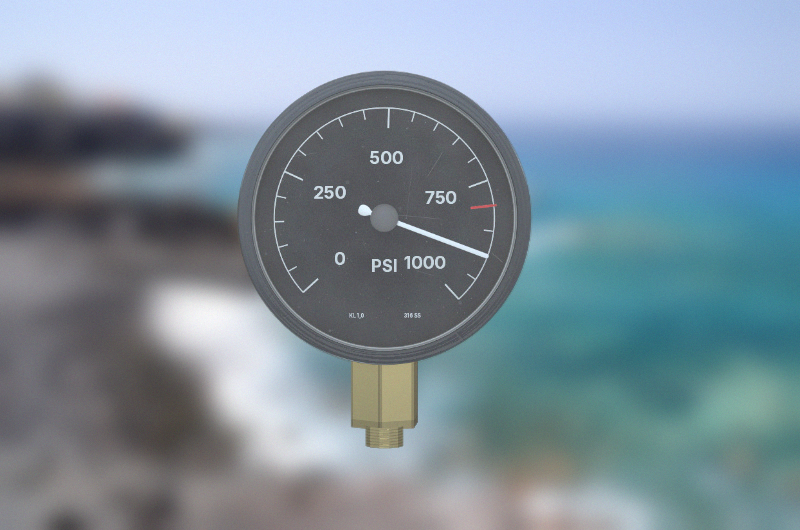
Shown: 900; psi
